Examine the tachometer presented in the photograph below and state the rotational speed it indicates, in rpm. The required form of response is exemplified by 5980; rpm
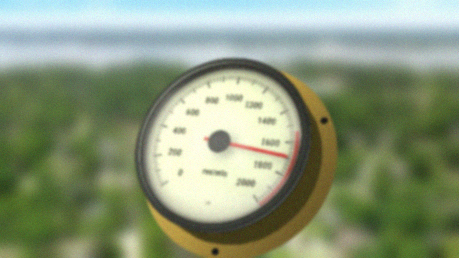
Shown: 1700; rpm
